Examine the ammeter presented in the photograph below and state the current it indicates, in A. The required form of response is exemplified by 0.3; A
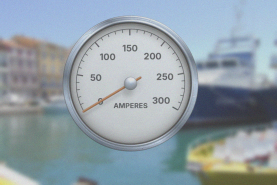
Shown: 0; A
